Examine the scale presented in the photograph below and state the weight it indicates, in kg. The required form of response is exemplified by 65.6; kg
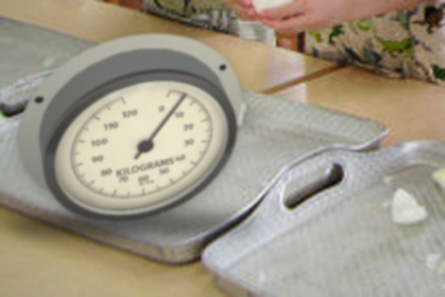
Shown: 5; kg
